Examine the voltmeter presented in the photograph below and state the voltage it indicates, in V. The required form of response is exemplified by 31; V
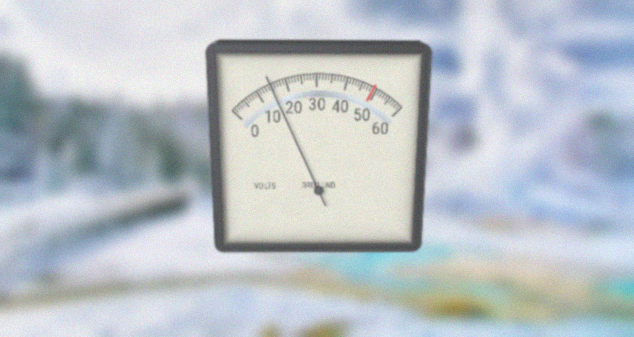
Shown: 15; V
